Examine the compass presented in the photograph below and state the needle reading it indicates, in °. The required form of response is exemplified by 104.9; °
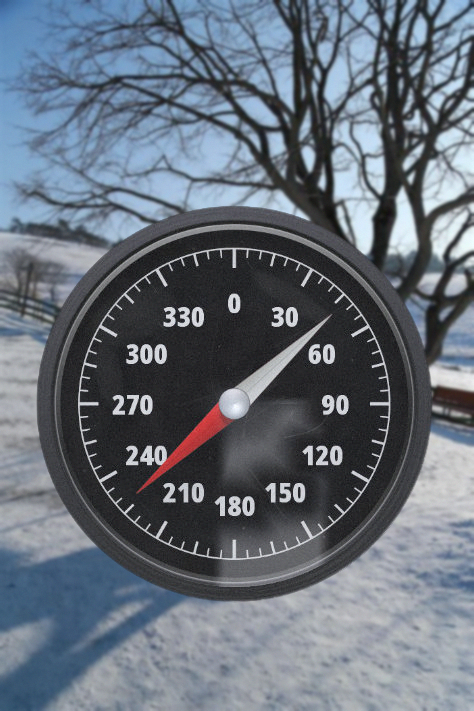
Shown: 227.5; °
